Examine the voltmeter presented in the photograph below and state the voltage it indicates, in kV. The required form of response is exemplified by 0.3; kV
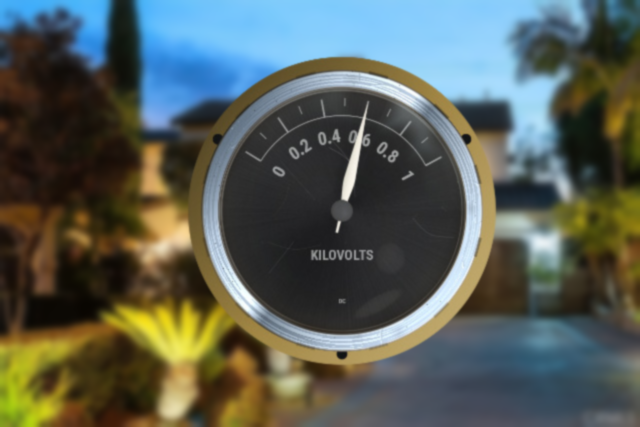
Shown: 0.6; kV
